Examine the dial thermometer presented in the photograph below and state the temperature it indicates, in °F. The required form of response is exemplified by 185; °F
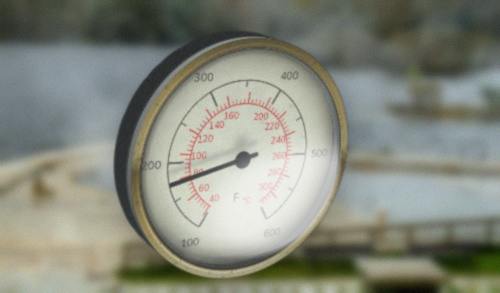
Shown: 175; °F
